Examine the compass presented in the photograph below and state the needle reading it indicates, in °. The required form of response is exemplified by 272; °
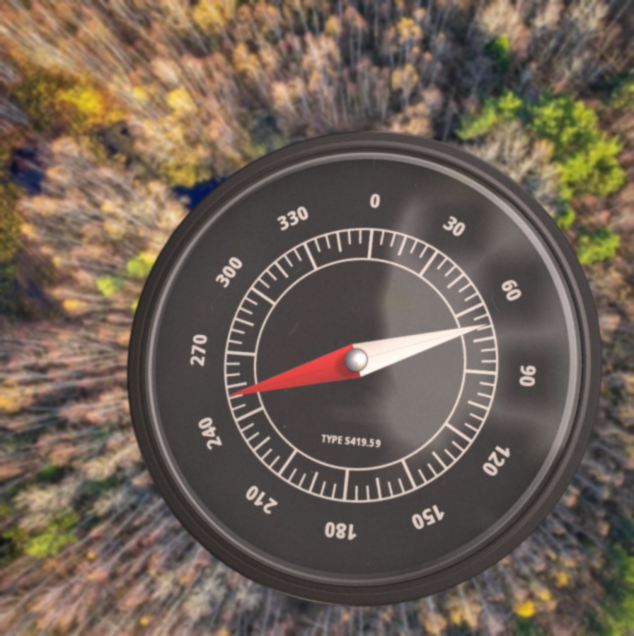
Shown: 250; °
